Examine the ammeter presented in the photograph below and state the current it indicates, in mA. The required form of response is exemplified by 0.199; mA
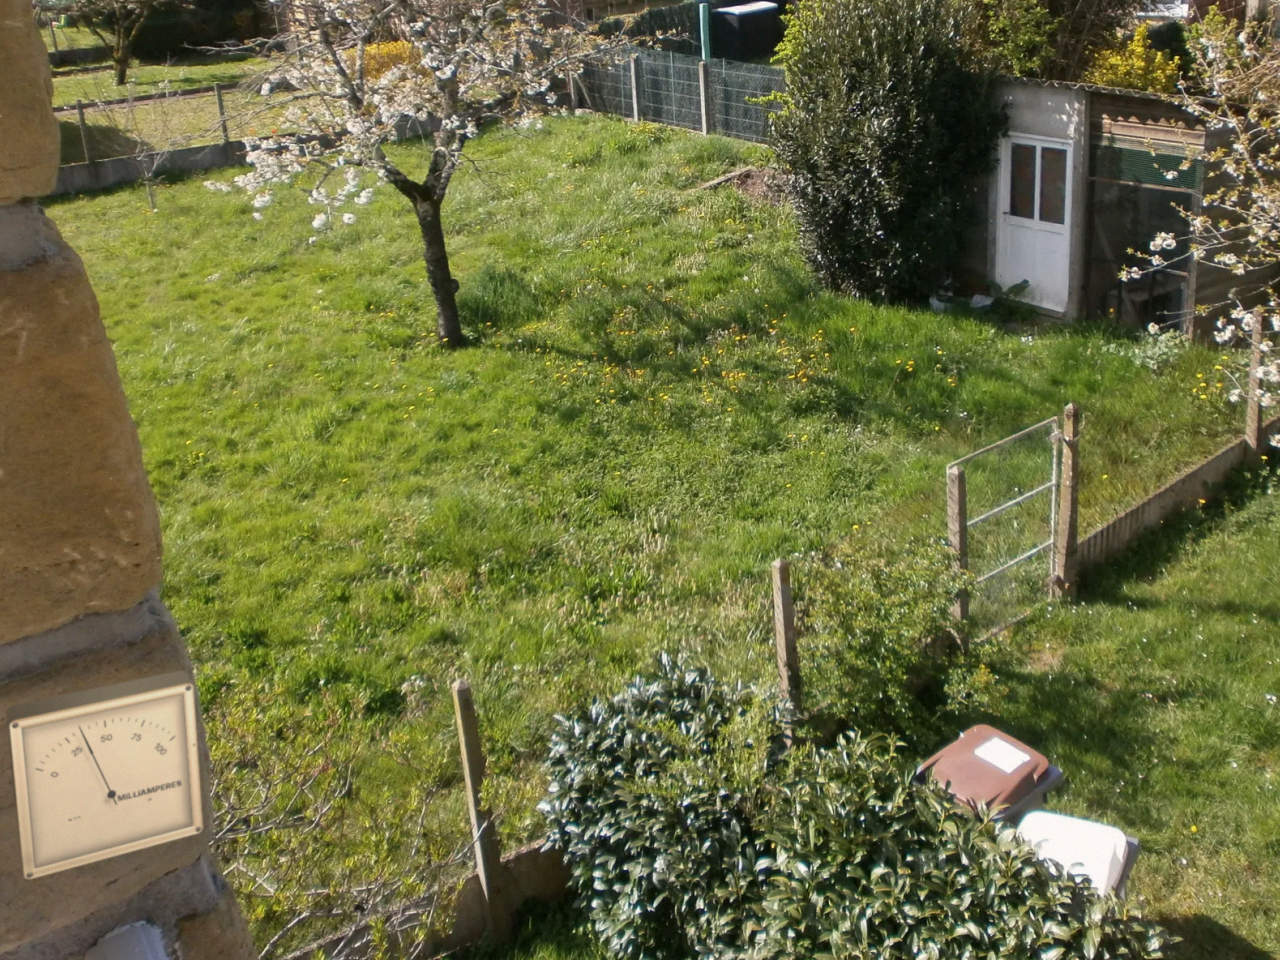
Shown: 35; mA
